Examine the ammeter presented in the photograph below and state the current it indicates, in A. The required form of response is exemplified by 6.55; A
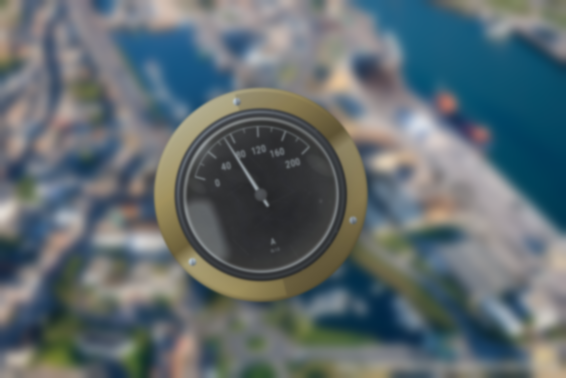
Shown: 70; A
